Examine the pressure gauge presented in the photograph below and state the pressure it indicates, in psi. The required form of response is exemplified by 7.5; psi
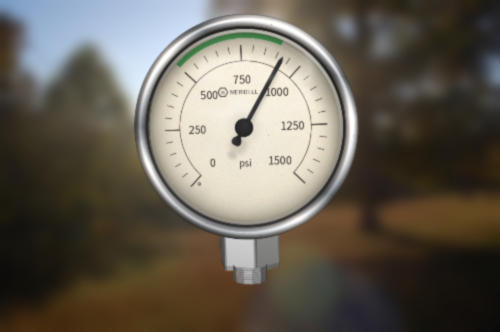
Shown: 925; psi
